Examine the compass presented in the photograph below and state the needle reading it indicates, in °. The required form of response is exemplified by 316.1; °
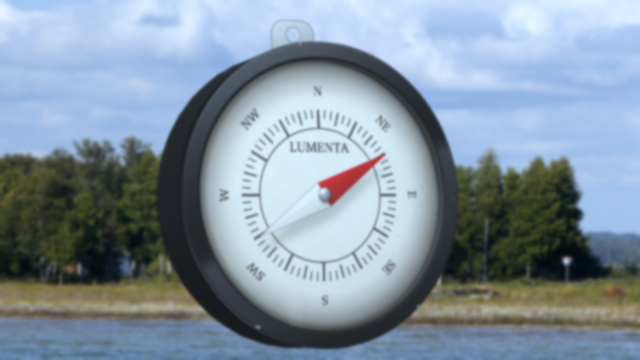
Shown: 60; °
